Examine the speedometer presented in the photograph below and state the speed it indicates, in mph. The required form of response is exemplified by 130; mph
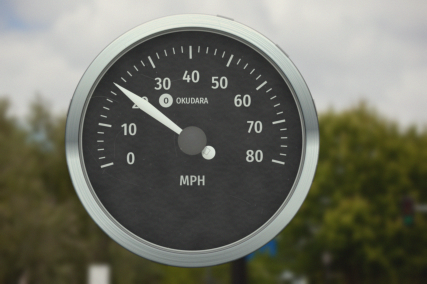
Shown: 20; mph
